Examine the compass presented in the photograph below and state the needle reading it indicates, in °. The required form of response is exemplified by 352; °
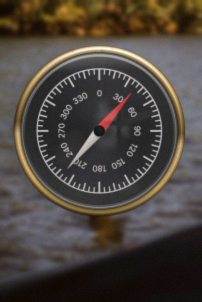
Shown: 40; °
